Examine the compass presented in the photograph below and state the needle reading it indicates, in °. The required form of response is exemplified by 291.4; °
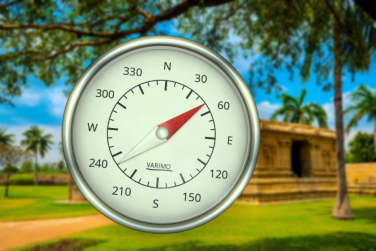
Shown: 50; °
